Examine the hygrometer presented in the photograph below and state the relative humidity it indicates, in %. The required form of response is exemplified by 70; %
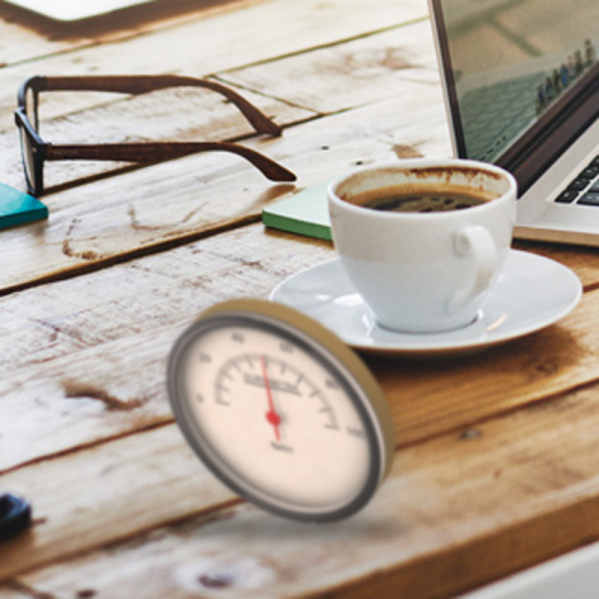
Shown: 50; %
